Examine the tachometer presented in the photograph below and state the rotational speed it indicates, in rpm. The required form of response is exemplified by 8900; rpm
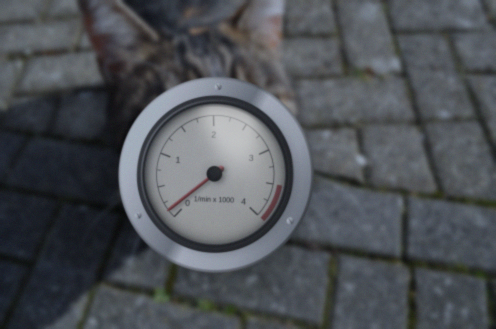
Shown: 125; rpm
